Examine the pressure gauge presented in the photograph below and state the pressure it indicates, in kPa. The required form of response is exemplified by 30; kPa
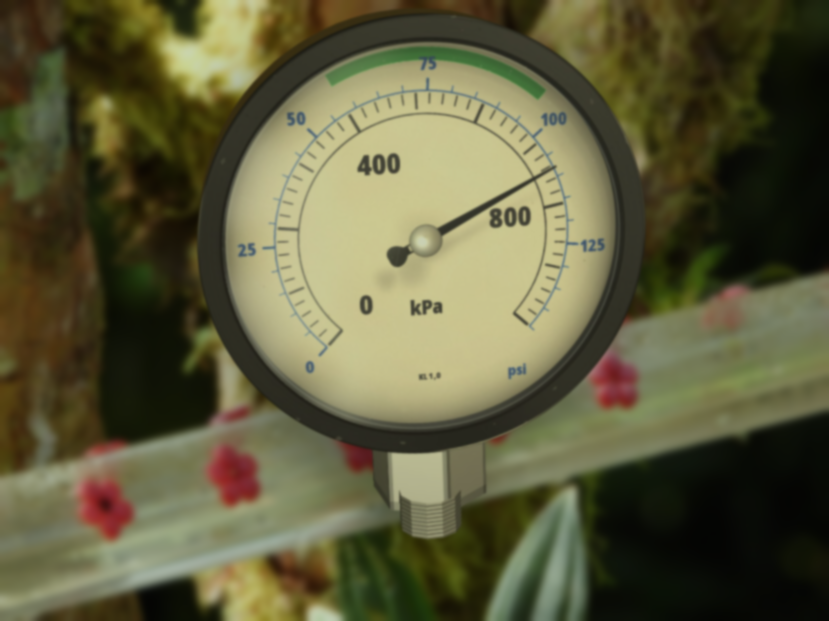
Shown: 740; kPa
